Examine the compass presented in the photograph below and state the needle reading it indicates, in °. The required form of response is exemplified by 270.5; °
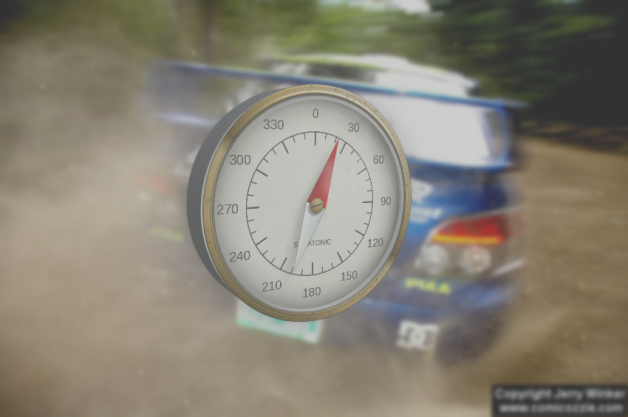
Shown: 20; °
